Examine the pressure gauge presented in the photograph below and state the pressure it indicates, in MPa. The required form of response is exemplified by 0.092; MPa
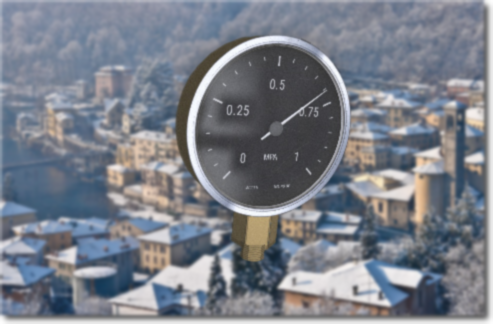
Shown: 0.7; MPa
